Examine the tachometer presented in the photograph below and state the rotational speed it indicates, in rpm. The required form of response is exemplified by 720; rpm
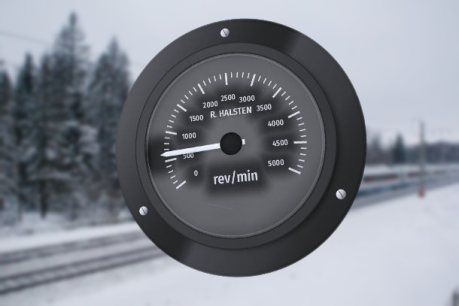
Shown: 600; rpm
